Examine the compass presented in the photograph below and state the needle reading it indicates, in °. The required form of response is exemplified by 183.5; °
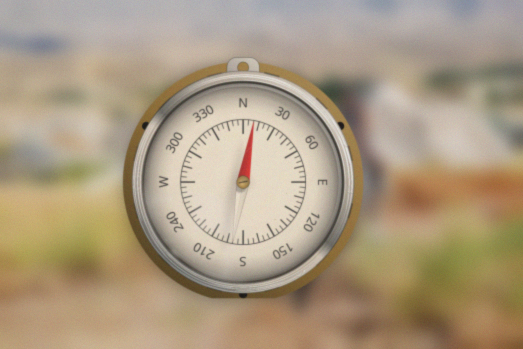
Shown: 10; °
